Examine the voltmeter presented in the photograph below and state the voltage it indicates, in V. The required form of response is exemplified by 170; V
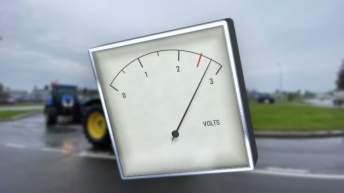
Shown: 2.75; V
